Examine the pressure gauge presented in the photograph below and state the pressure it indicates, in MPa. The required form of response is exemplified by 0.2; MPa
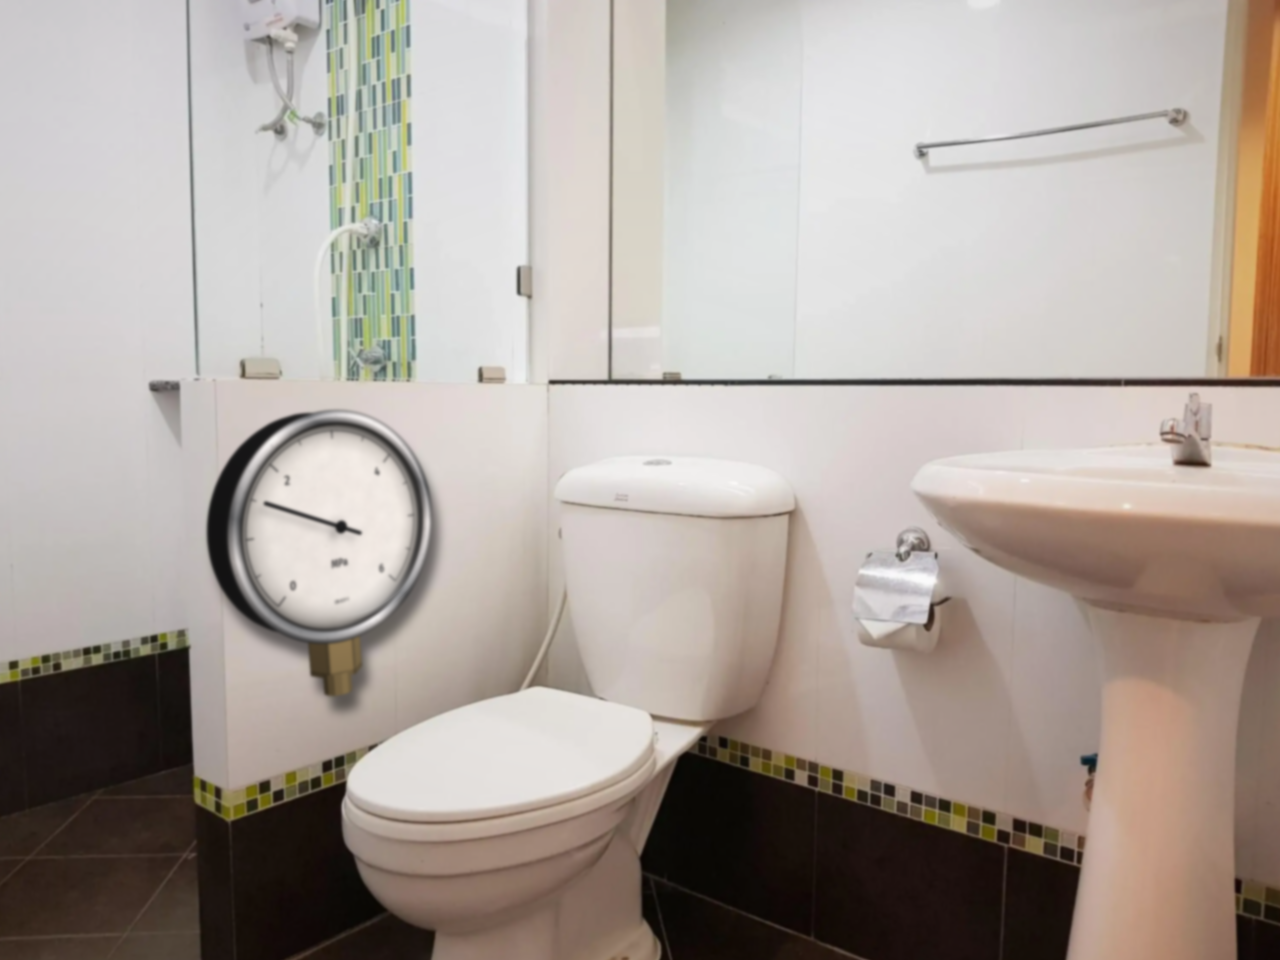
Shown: 1.5; MPa
